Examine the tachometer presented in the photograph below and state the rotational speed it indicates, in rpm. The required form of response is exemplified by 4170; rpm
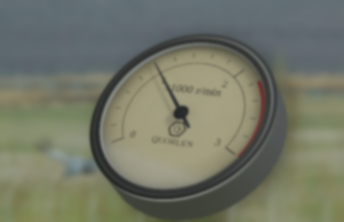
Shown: 1000; rpm
